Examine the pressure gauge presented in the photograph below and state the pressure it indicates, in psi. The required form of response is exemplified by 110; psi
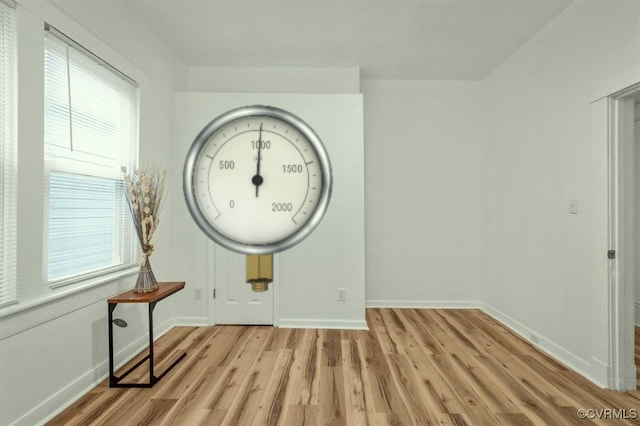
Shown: 1000; psi
